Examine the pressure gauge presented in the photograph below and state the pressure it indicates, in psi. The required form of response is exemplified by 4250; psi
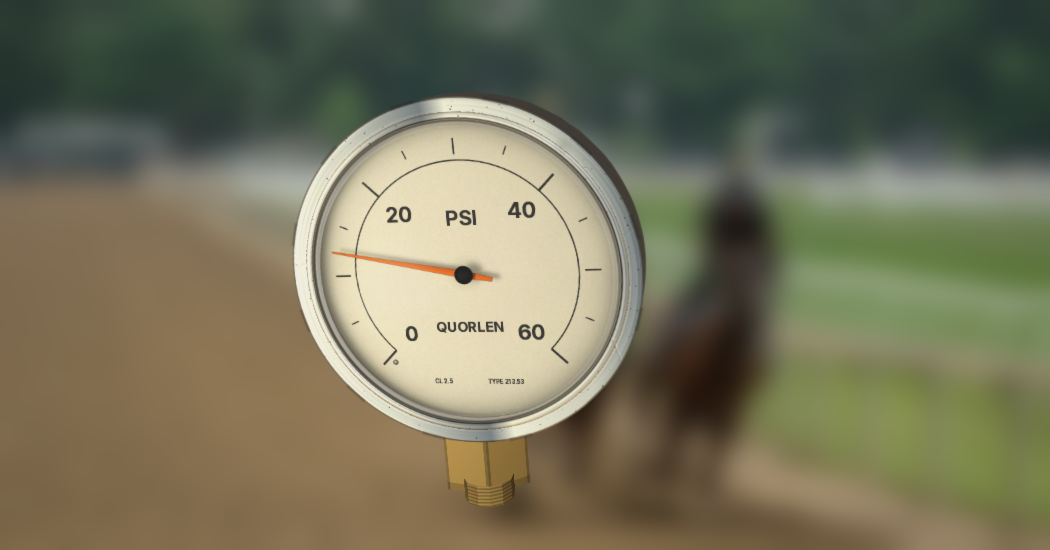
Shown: 12.5; psi
